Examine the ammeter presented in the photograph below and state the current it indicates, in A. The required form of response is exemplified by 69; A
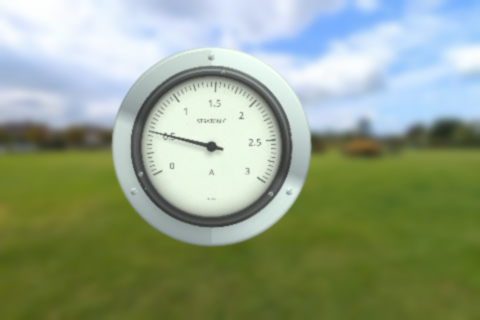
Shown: 0.5; A
